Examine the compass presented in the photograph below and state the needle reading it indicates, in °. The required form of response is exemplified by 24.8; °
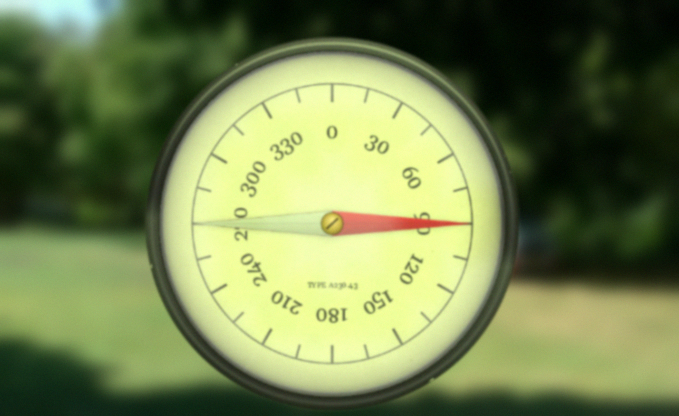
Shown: 90; °
